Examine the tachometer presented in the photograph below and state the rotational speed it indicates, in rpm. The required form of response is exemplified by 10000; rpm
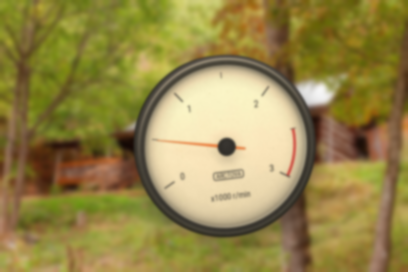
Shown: 500; rpm
